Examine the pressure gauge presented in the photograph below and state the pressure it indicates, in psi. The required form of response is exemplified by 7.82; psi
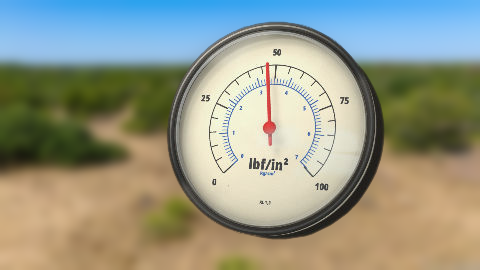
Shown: 47.5; psi
